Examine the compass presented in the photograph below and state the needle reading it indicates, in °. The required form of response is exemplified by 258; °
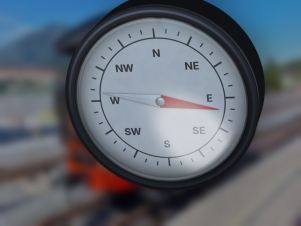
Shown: 100; °
